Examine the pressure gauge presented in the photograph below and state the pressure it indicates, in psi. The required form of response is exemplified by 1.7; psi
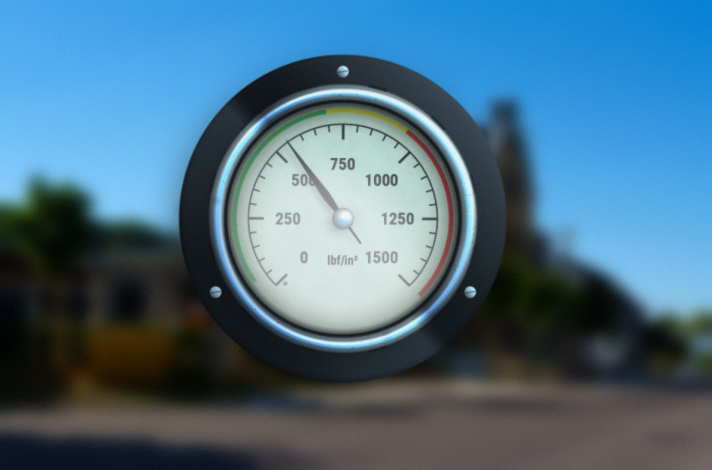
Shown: 550; psi
